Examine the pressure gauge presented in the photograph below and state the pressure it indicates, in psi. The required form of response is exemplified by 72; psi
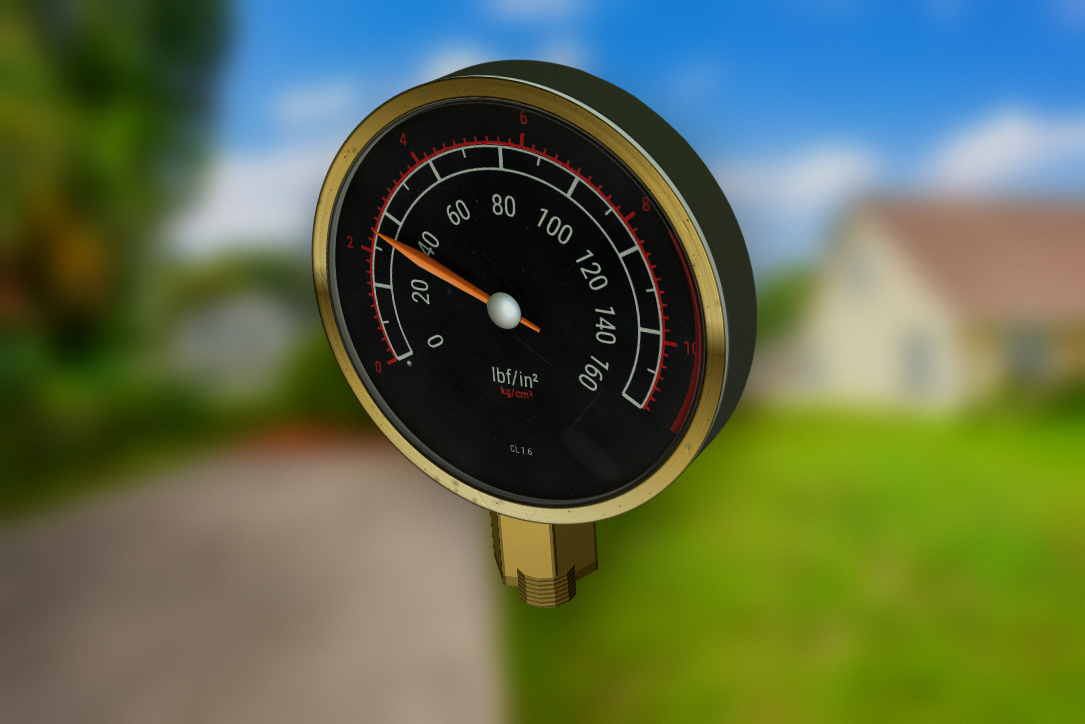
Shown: 35; psi
